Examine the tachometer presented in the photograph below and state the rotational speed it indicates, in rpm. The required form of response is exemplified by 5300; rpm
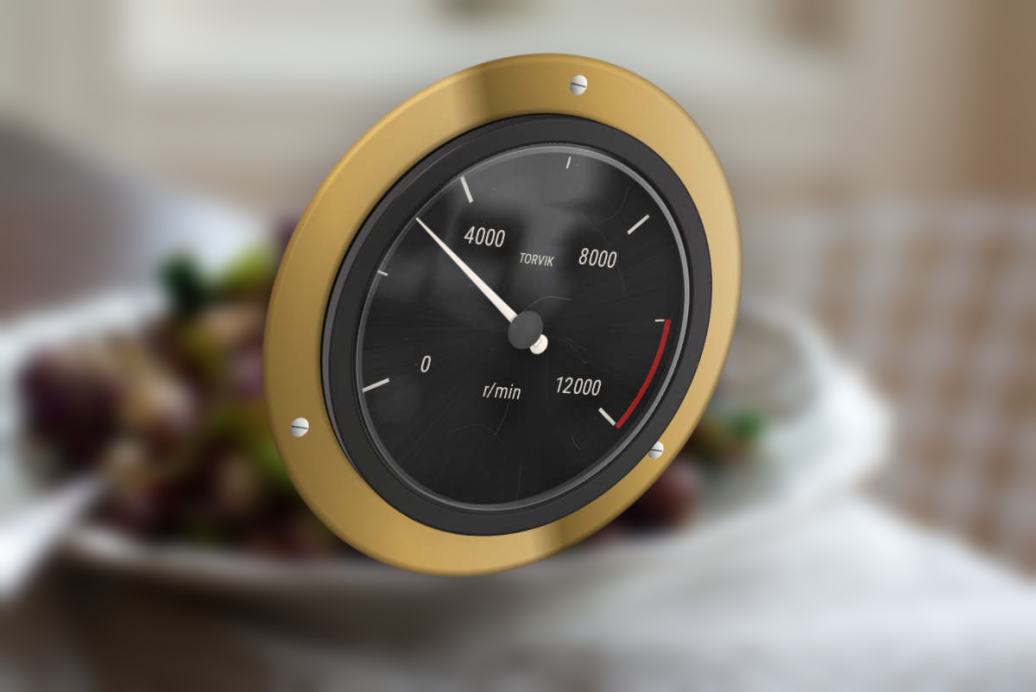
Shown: 3000; rpm
